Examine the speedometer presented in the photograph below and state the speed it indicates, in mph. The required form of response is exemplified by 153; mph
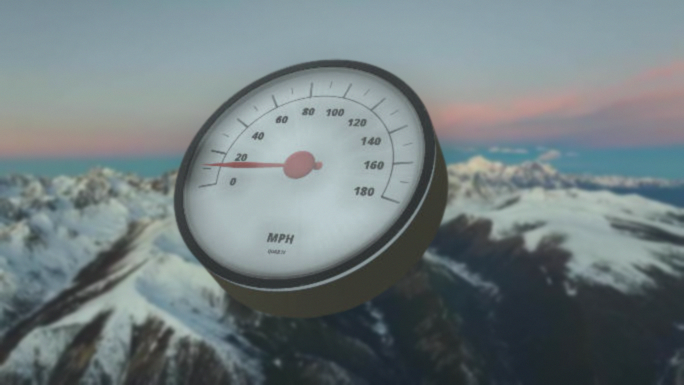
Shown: 10; mph
